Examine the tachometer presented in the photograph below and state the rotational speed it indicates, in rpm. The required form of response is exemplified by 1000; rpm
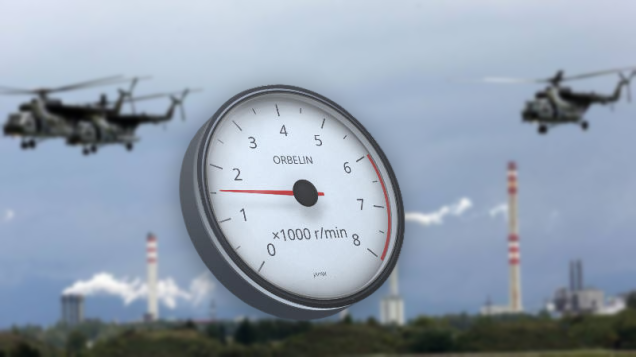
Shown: 1500; rpm
